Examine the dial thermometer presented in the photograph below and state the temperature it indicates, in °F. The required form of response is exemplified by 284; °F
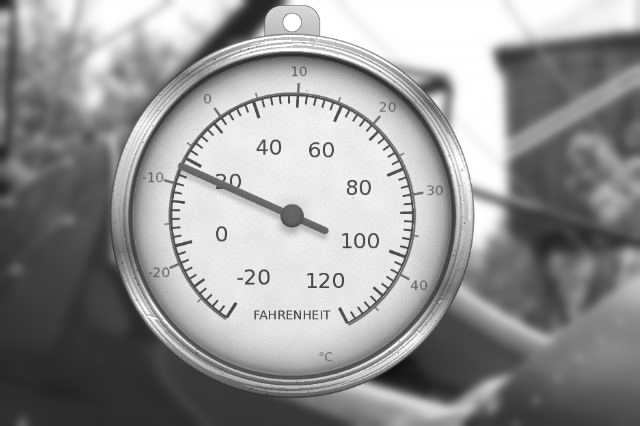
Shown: 18; °F
